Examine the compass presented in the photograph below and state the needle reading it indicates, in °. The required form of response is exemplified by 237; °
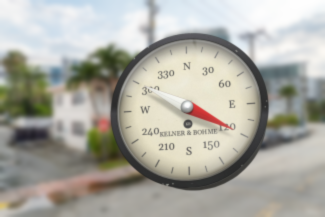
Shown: 120; °
